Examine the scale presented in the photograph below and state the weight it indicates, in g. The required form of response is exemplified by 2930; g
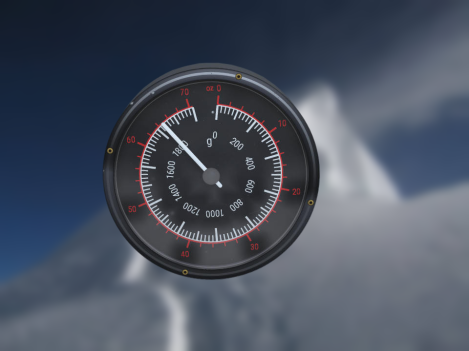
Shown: 1840; g
